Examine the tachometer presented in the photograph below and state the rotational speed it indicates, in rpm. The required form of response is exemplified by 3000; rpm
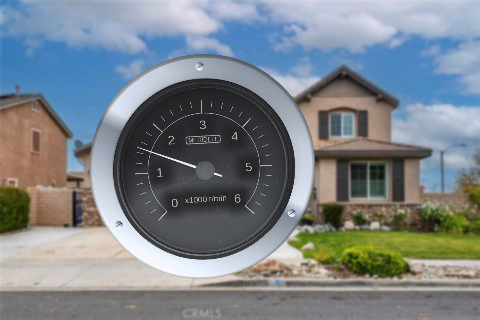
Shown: 1500; rpm
